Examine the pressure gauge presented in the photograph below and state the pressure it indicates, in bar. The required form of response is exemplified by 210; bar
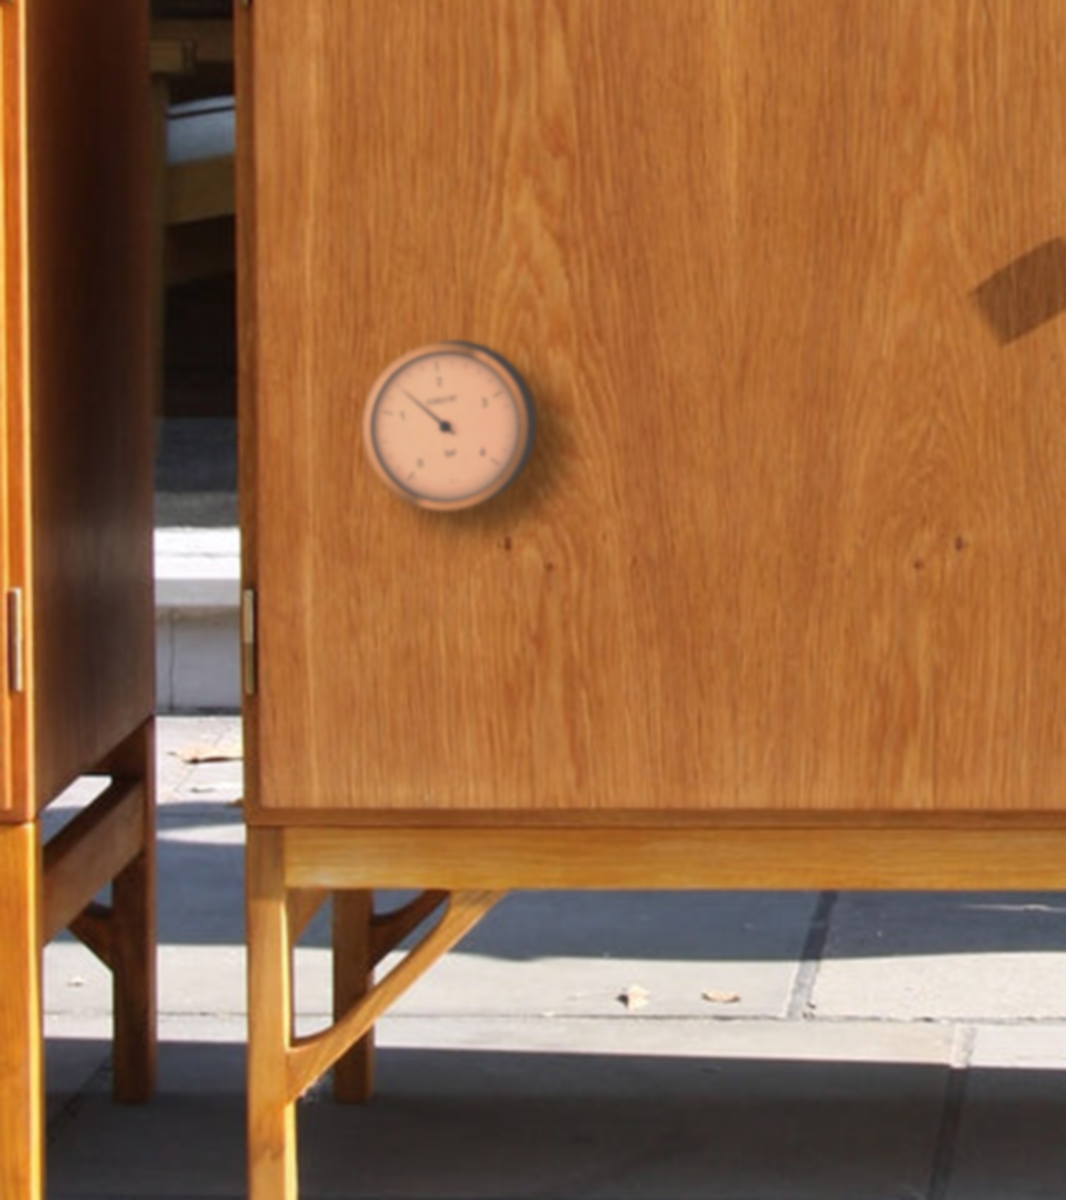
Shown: 1.4; bar
